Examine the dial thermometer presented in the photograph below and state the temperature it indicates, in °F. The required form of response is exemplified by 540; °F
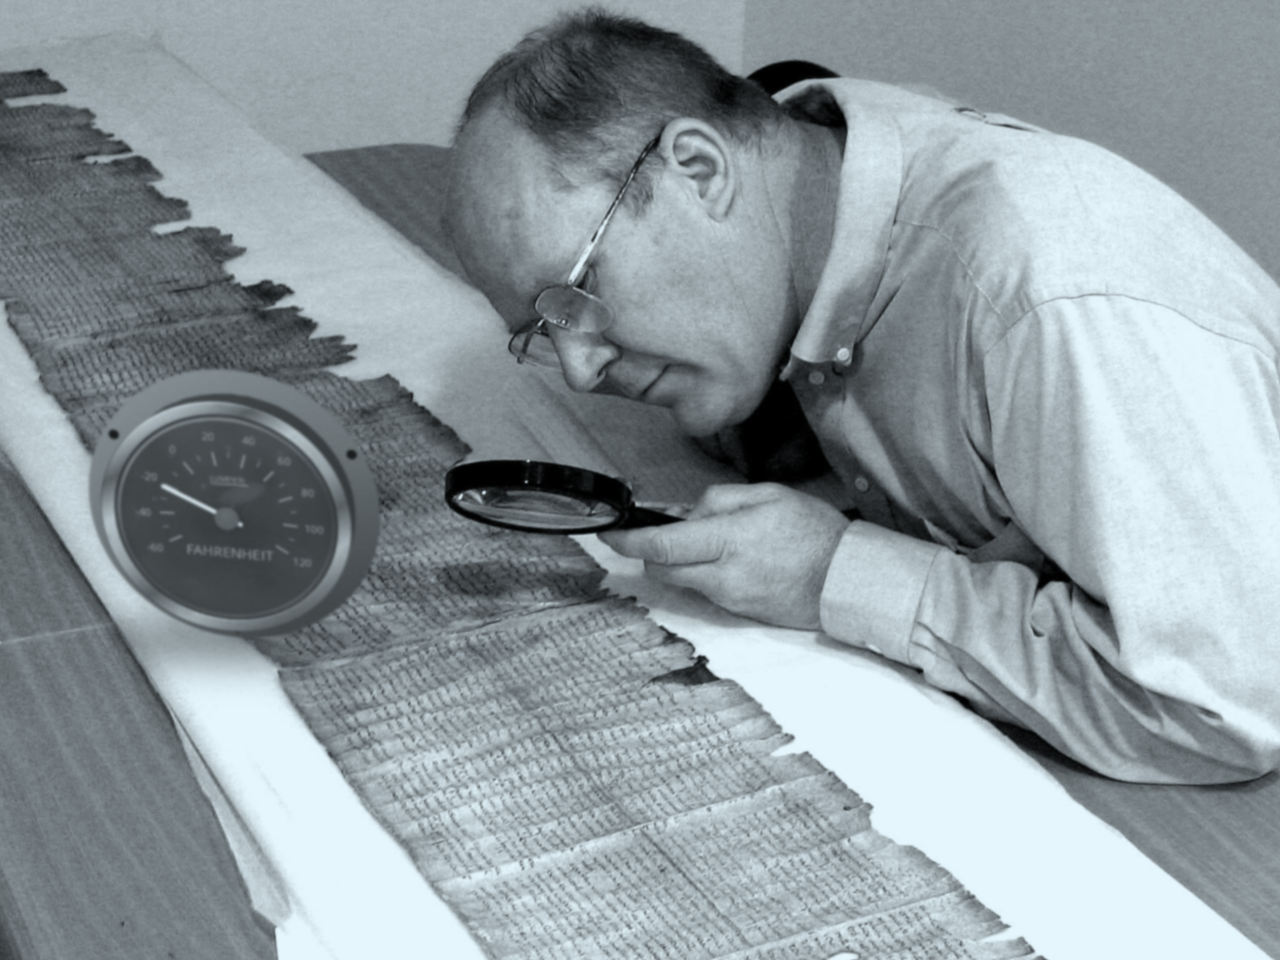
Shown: -20; °F
